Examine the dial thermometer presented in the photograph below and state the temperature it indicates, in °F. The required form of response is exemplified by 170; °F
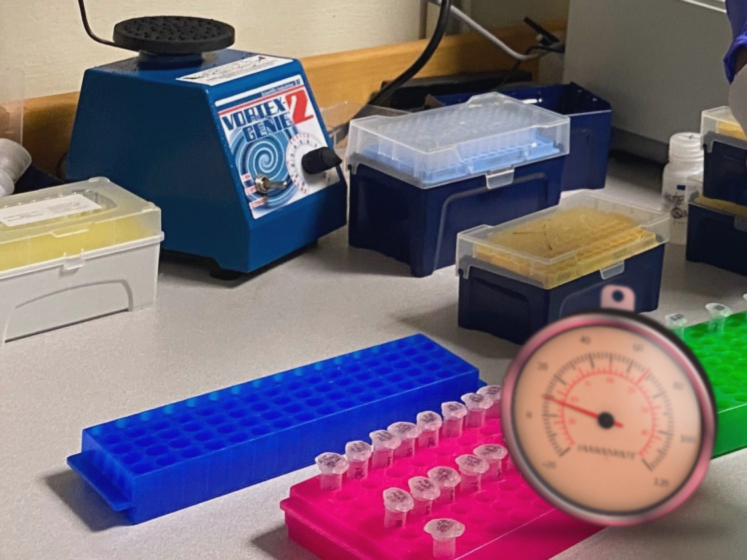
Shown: 10; °F
